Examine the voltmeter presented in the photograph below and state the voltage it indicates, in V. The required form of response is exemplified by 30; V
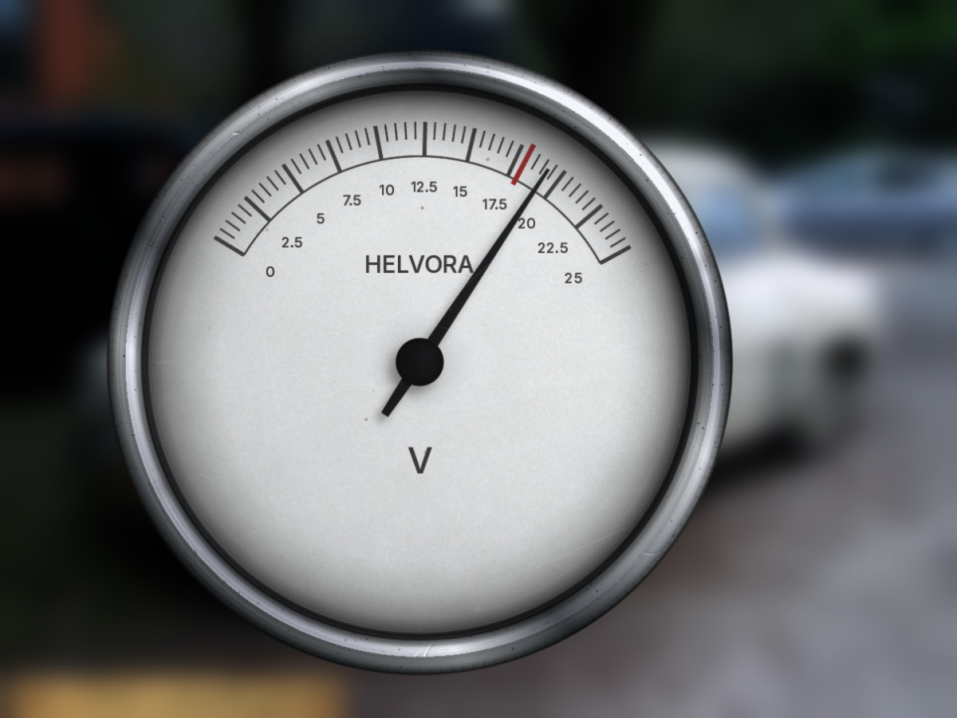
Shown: 19.25; V
